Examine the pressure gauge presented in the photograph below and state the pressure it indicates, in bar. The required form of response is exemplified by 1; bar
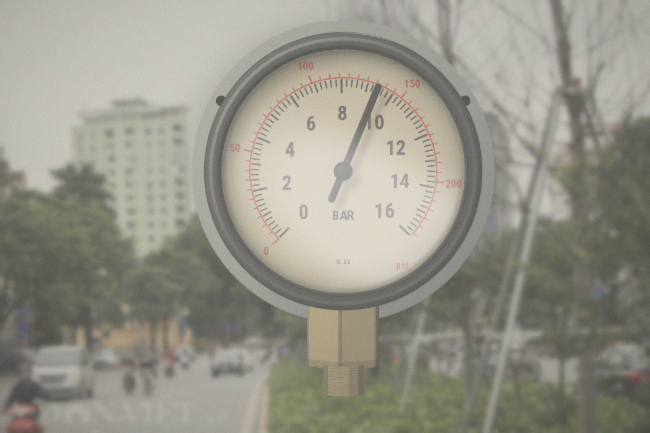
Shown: 9.4; bar
